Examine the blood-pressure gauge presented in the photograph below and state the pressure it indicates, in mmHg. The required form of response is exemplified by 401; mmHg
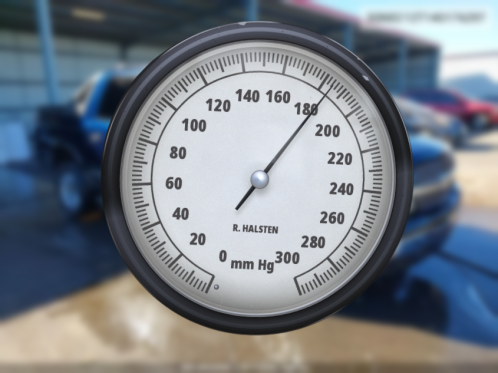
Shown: 184; mmHg
